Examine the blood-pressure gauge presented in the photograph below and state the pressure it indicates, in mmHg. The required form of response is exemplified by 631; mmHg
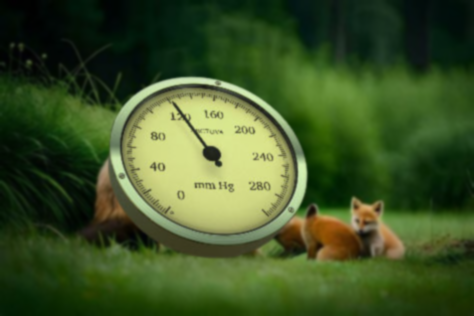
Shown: 120; mmHg
